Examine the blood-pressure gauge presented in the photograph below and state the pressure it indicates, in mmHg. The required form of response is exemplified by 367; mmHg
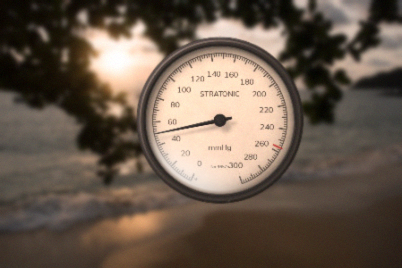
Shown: 50; mmHg
